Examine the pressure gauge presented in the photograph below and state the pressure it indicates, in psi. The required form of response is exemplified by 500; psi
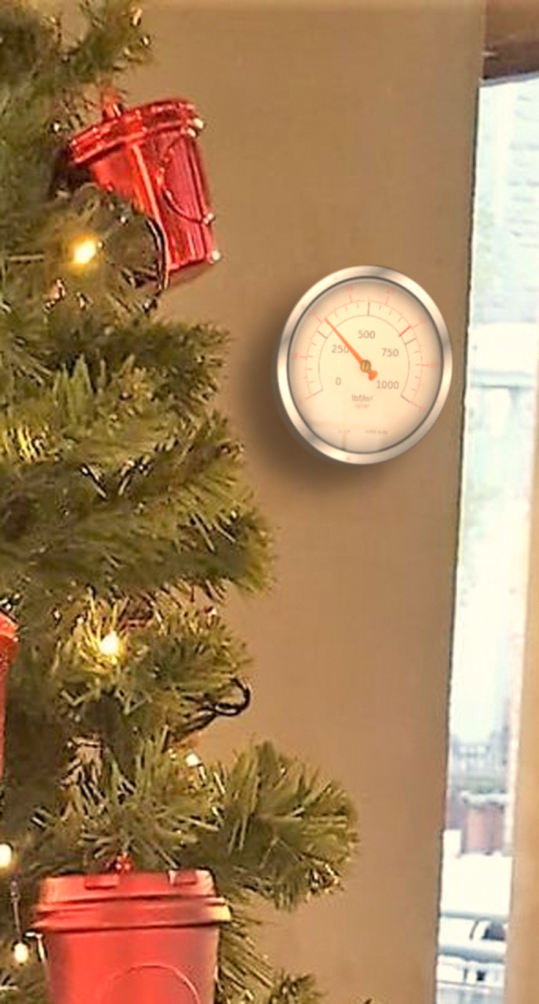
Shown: 300; psi
